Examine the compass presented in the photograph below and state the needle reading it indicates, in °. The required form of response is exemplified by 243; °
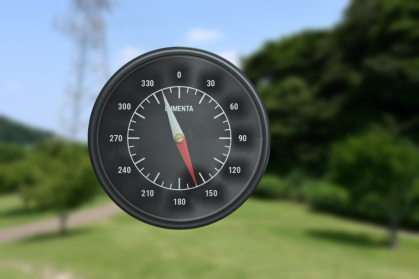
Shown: 160; °
